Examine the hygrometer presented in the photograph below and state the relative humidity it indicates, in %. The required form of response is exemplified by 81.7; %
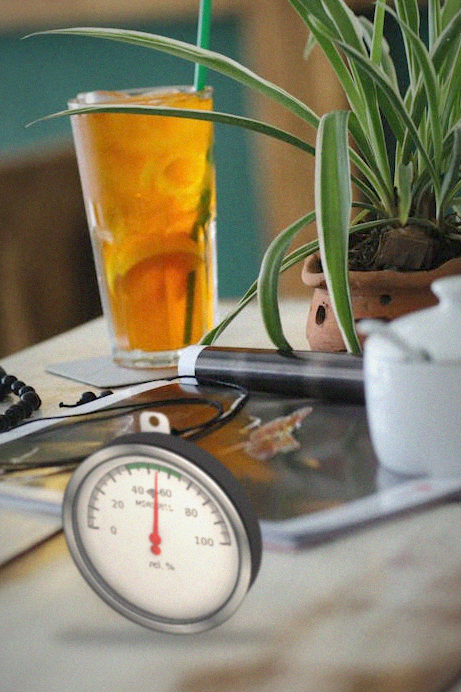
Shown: 55; %
